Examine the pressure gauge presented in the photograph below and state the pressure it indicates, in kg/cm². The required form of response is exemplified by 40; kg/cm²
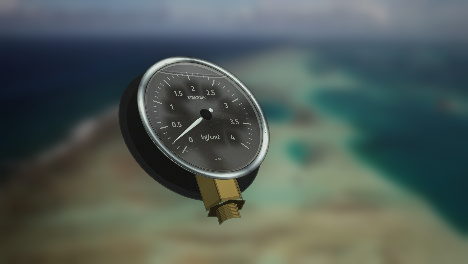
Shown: 0.2; kg/cm²
